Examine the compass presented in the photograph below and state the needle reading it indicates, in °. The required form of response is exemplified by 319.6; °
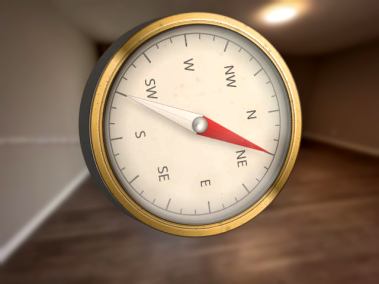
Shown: 30; °
